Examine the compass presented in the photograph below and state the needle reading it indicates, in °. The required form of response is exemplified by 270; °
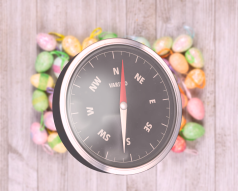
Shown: 10; °
